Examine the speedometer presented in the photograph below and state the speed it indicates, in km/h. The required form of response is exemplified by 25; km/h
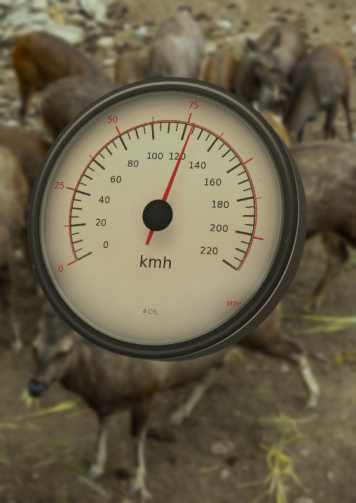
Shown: 125; km/h
